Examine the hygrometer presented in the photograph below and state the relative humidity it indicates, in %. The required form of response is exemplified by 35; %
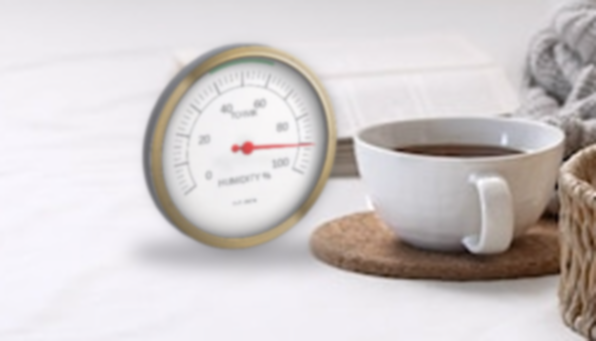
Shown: 90; %
